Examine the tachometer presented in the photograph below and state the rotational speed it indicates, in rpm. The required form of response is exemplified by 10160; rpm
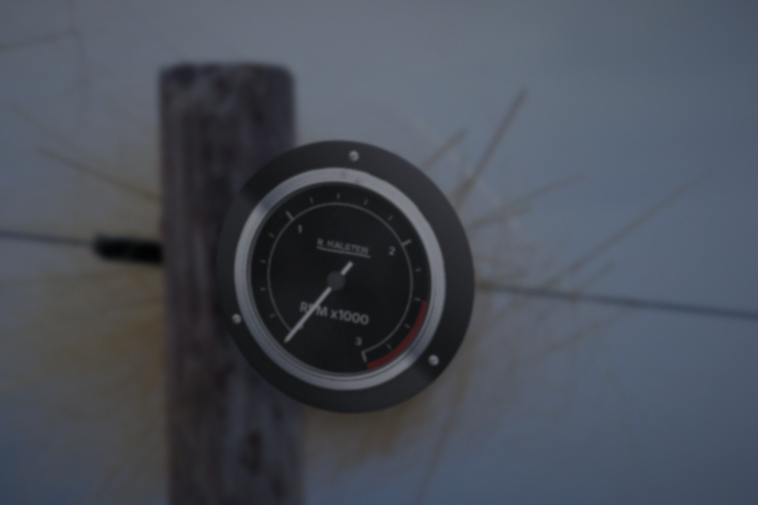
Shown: 0; rpm
